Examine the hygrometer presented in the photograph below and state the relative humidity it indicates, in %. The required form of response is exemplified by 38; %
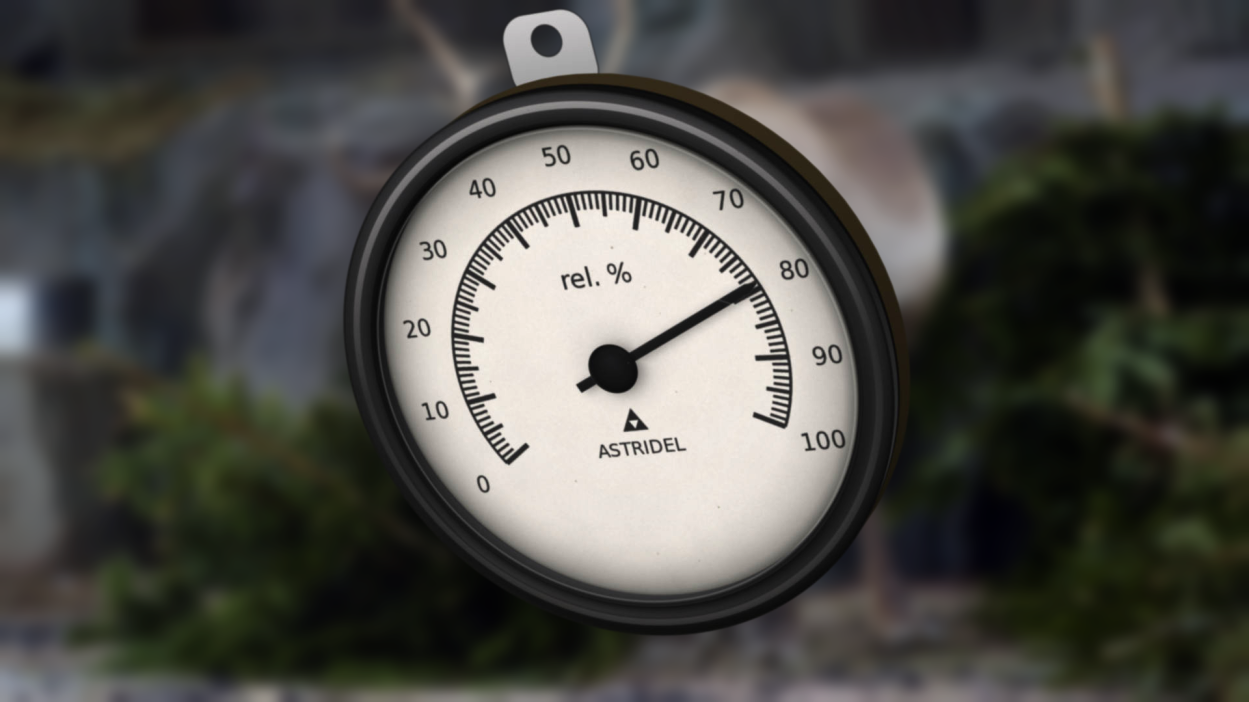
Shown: 79; %
